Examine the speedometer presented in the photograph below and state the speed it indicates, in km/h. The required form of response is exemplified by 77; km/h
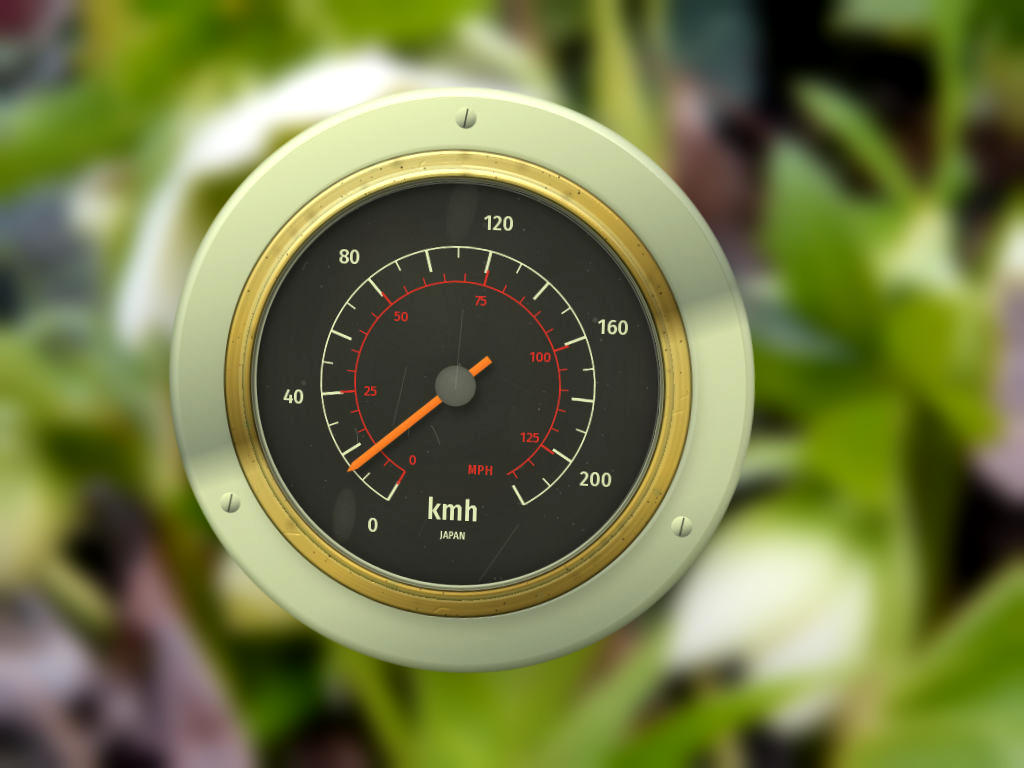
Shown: 15; km/h
